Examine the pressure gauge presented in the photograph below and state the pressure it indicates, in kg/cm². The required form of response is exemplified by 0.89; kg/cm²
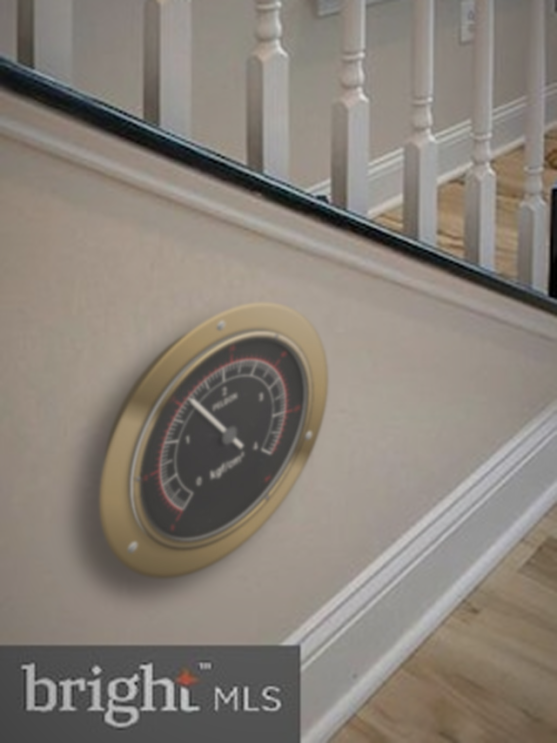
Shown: 1.5; kg/cm²
